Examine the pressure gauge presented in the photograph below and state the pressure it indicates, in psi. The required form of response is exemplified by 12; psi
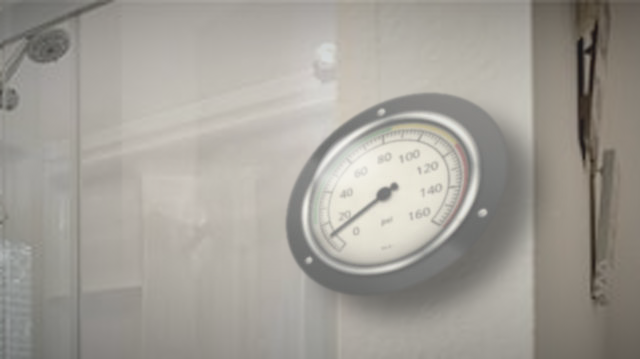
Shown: 10; psi
